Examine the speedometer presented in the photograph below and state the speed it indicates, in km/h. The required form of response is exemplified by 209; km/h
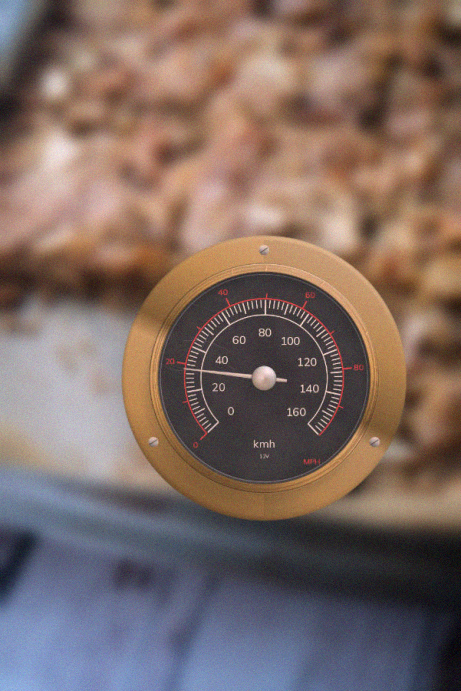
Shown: 30; km/h
